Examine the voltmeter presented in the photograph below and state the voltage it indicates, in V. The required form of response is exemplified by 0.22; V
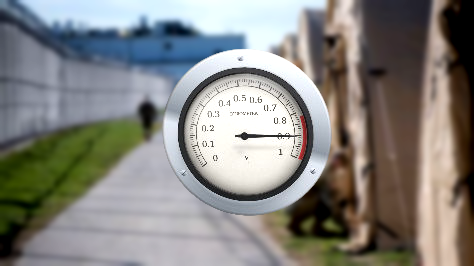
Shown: 0.9; V
